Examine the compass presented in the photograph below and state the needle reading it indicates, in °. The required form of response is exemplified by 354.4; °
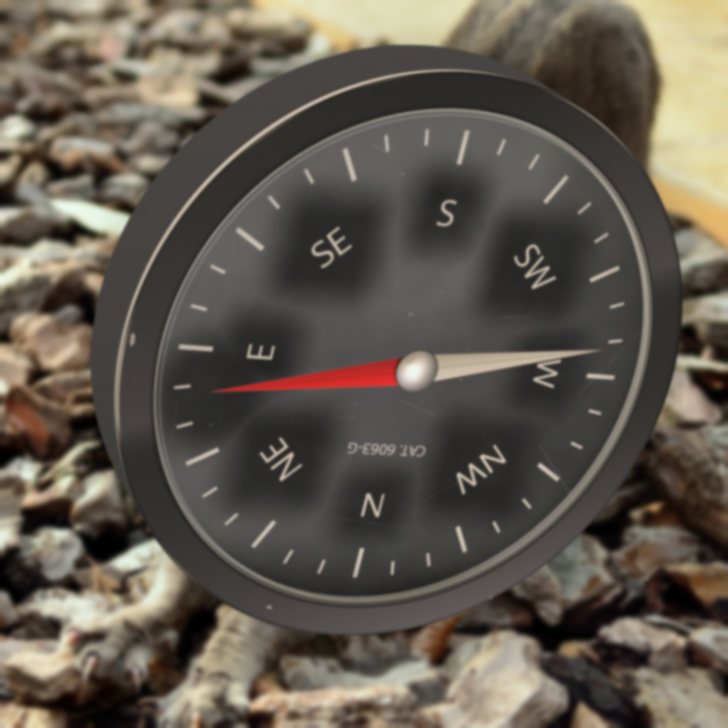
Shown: 80; °
